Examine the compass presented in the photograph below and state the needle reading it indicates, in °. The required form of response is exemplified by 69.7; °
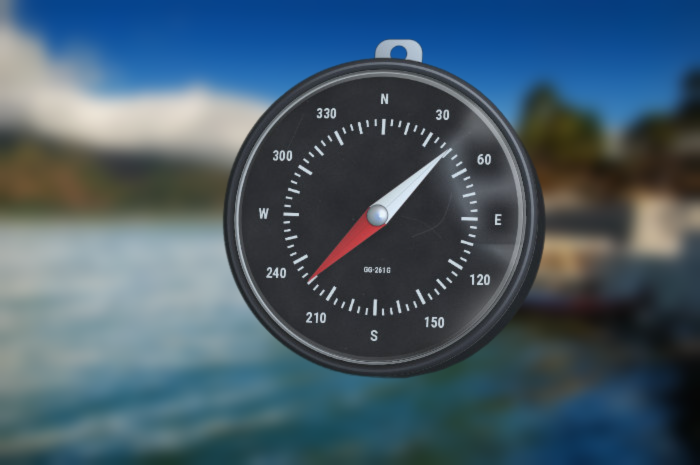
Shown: 225; °
